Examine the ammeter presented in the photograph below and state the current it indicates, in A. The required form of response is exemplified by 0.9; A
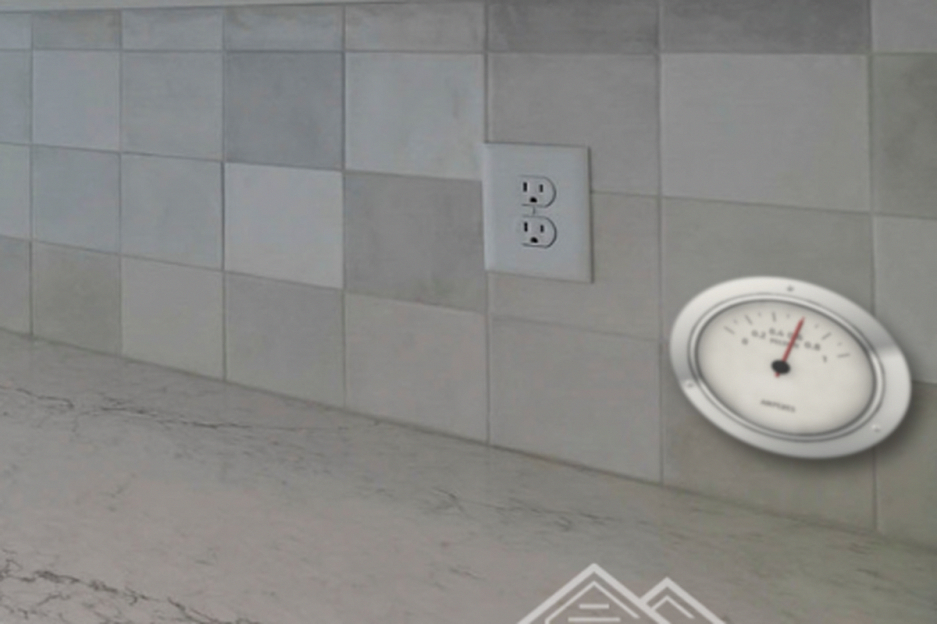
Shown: 0.6; A
